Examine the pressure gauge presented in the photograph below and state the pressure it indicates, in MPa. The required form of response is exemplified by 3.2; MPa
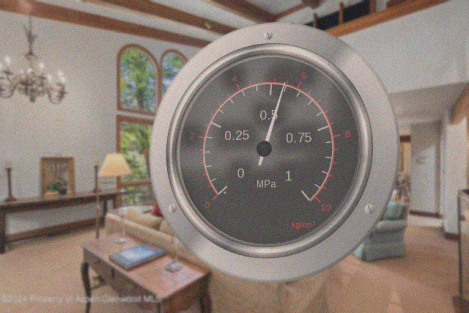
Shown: 0.55; MPa
